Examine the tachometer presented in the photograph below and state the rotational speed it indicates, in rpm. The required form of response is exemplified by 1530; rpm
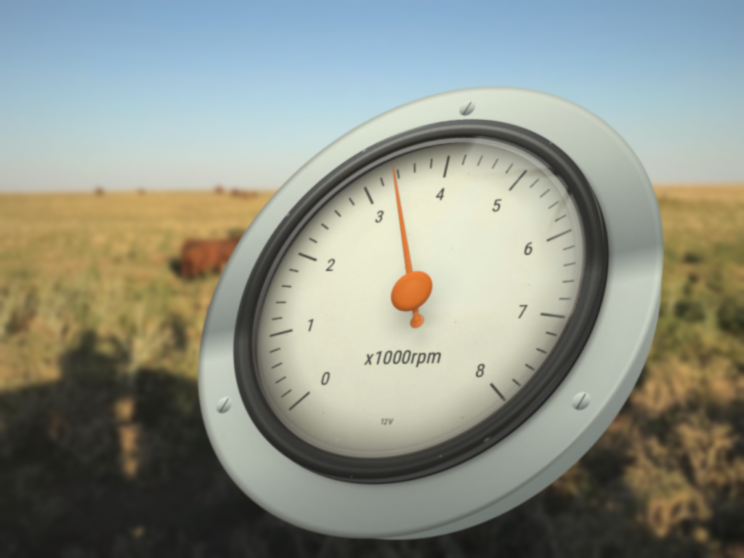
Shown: 3400; rpm
